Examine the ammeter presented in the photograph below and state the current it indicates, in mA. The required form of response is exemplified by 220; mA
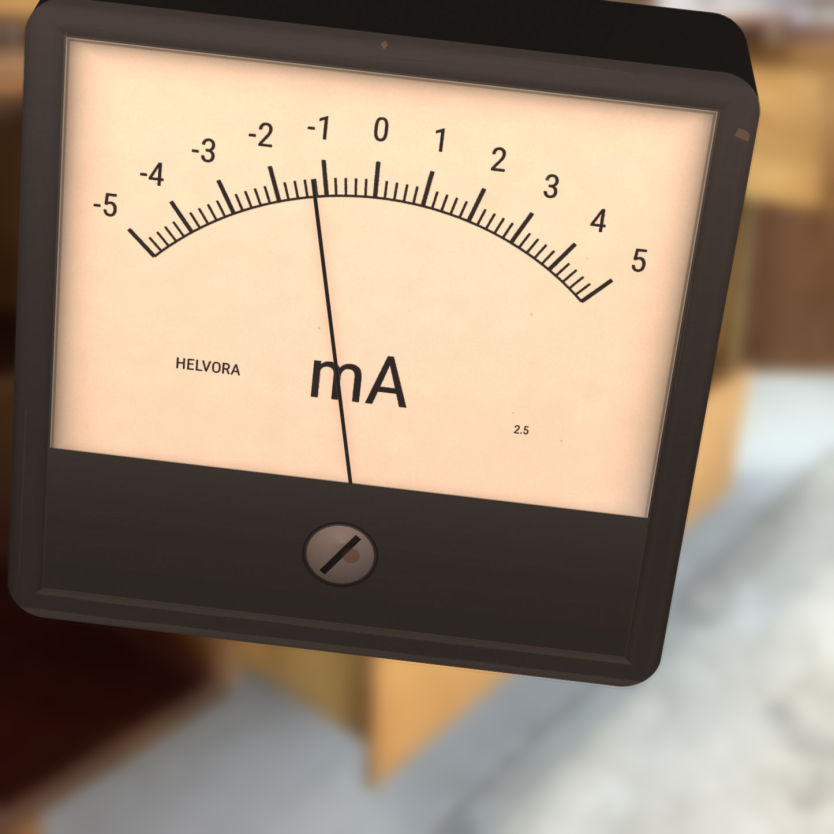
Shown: -1.2; mA
